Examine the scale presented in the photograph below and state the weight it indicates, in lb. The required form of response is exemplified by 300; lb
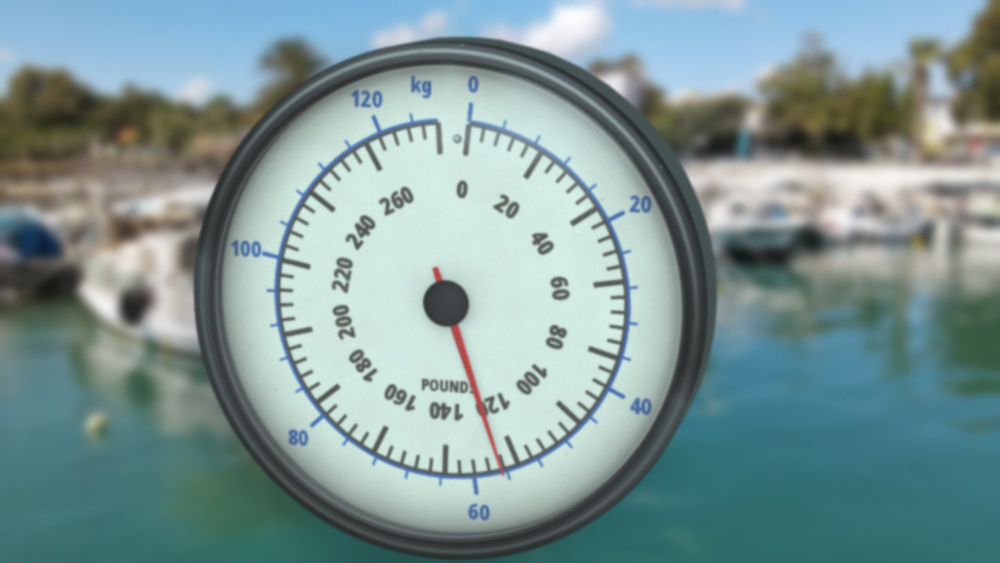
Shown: 124; lb
